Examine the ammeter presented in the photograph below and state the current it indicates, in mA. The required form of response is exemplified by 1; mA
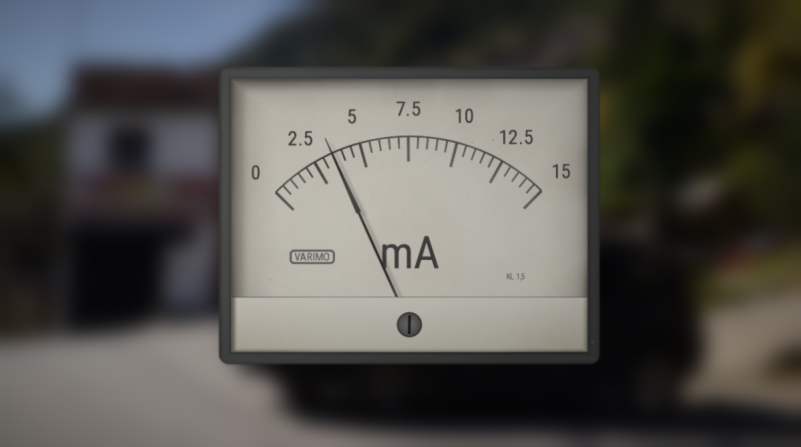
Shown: 3.5; mA
